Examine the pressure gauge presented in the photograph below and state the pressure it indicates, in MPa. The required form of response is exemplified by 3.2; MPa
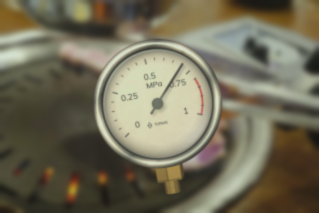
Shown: 0.7; MPa
